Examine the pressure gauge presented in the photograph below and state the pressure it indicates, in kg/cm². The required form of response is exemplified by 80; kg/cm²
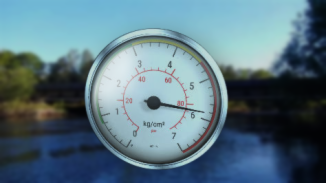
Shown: 5.8; kg/cm²
